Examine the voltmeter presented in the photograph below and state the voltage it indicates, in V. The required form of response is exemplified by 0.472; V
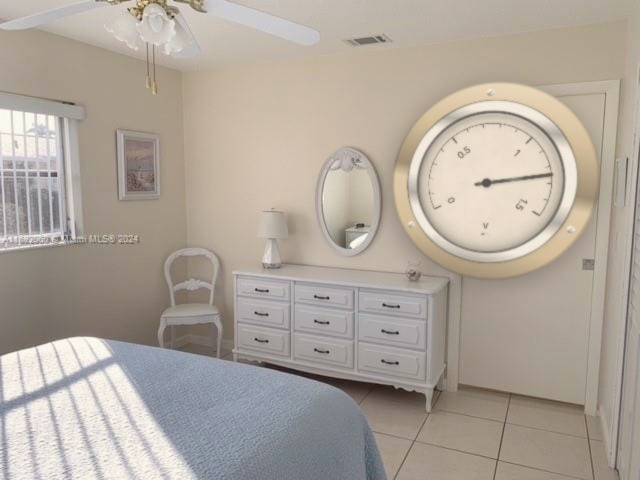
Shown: 1.25; V
